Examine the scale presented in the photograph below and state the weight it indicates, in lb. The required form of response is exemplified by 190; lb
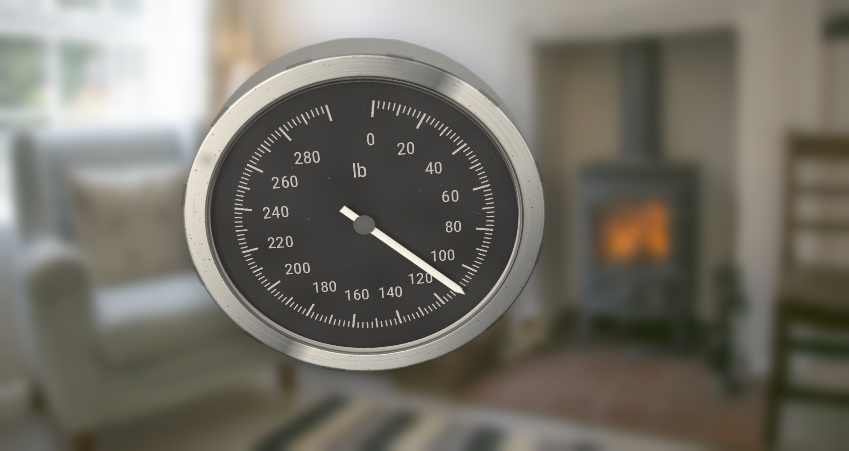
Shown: 110; lb
